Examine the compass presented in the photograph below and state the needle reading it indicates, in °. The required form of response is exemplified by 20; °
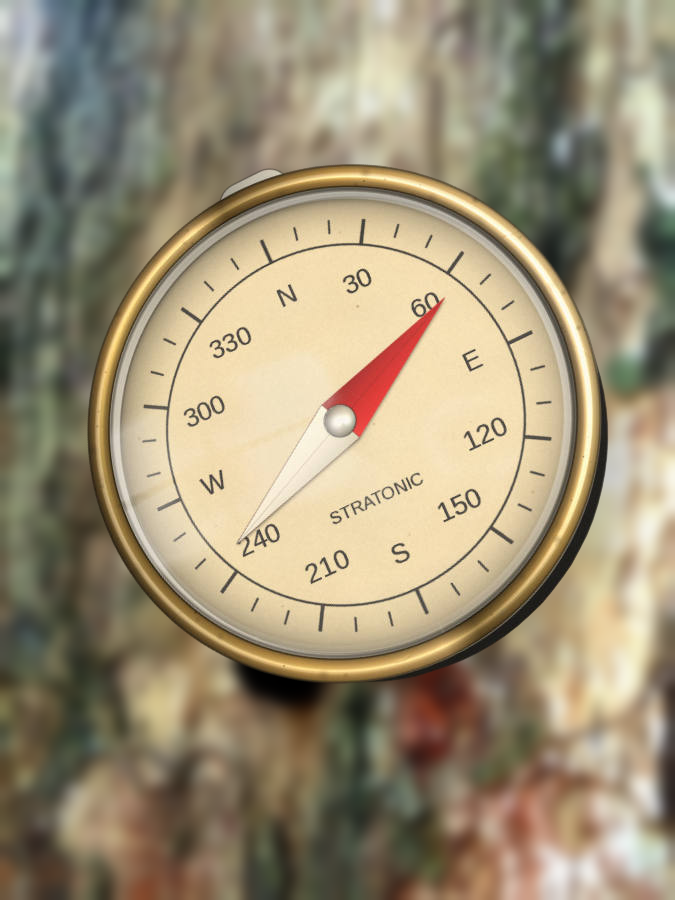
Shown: 65; °
